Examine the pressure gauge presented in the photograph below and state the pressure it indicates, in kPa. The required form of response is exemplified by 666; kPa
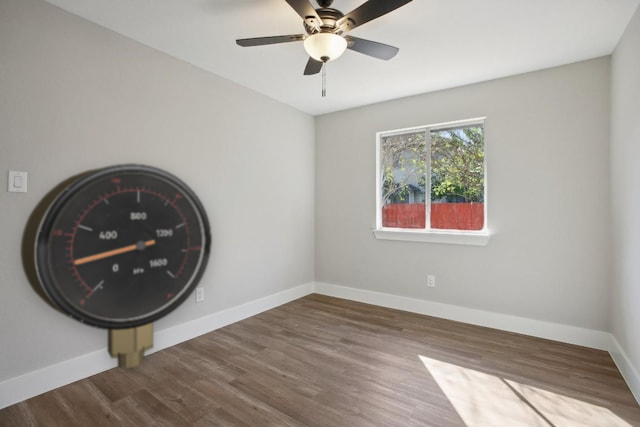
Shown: 200; kPa
